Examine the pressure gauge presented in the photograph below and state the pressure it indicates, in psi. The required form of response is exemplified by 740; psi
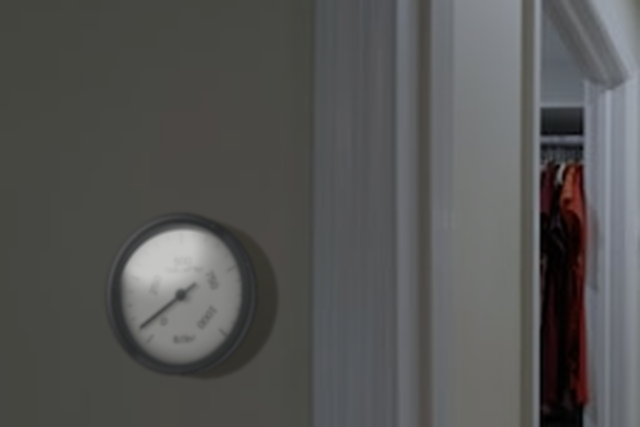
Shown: 50; psi
